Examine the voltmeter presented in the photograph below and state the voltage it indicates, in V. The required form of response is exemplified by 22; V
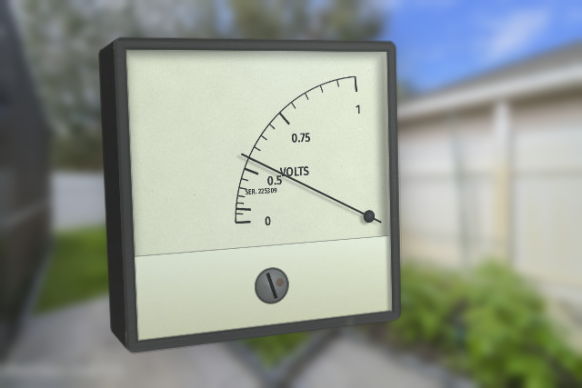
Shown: 0.55; V
